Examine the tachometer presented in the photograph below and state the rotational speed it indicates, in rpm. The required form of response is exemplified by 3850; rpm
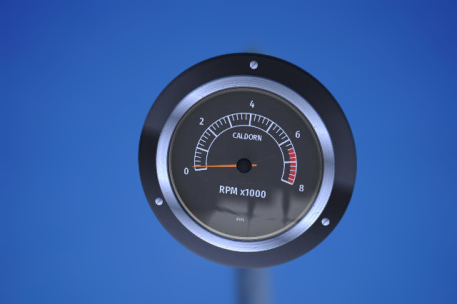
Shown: 200; rpm
